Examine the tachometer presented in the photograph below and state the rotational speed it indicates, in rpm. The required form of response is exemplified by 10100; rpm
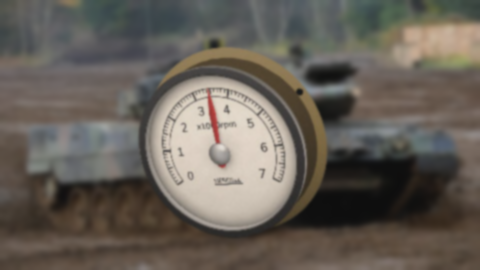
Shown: 3500; rpm
